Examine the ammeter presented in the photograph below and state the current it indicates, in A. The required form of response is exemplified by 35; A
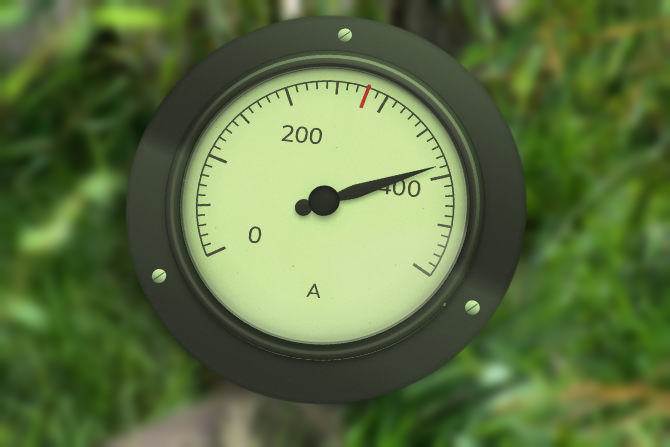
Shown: 390; A
